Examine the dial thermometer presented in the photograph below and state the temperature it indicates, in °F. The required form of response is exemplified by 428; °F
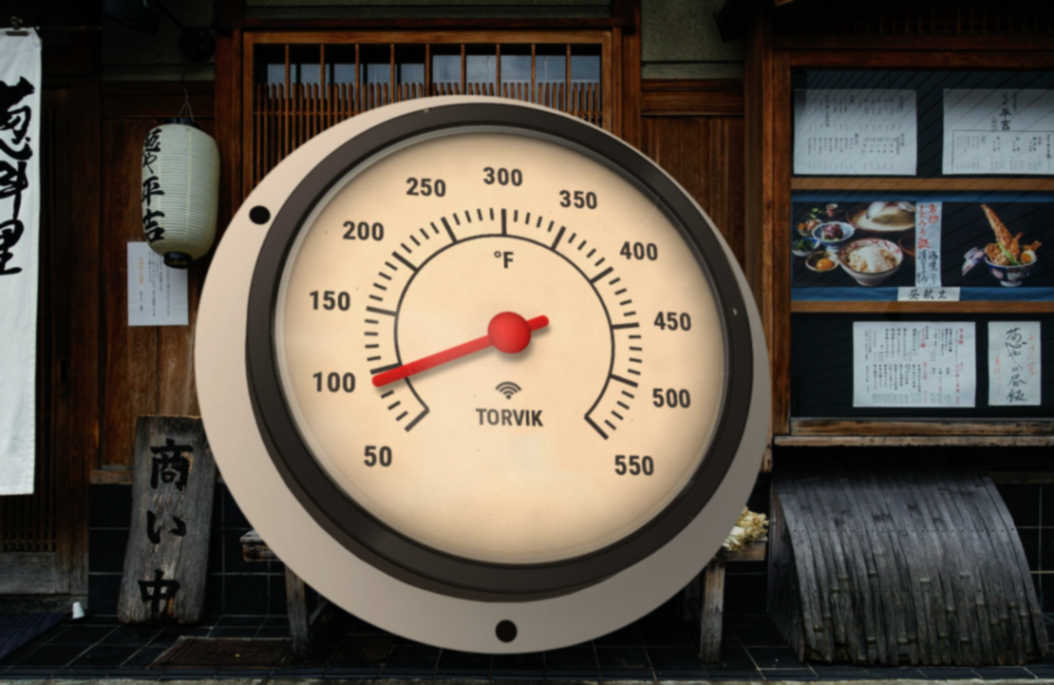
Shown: 90; °F
